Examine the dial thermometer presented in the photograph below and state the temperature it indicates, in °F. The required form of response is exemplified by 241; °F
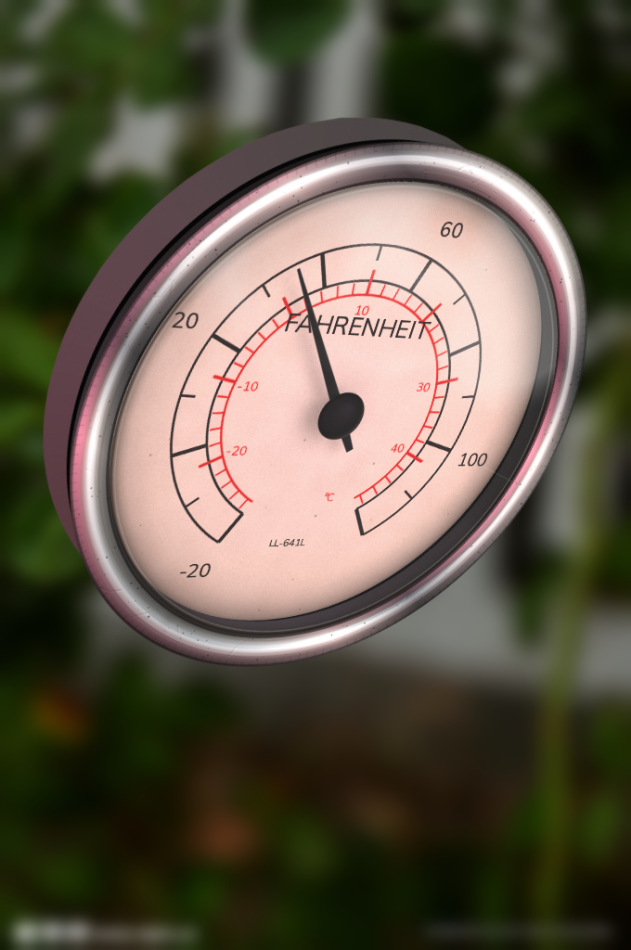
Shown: 35; °F
